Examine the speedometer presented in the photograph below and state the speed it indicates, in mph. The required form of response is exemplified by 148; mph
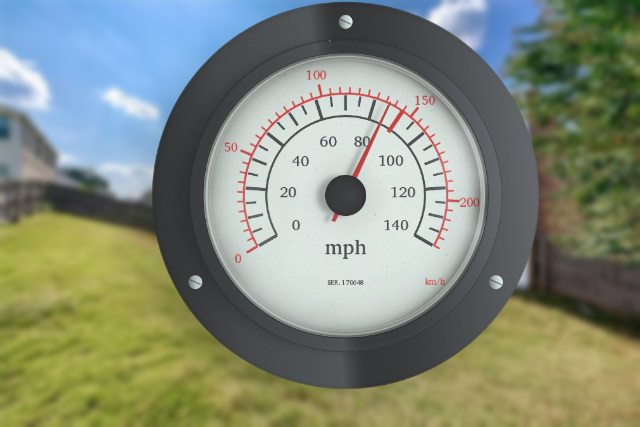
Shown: 85; mph
